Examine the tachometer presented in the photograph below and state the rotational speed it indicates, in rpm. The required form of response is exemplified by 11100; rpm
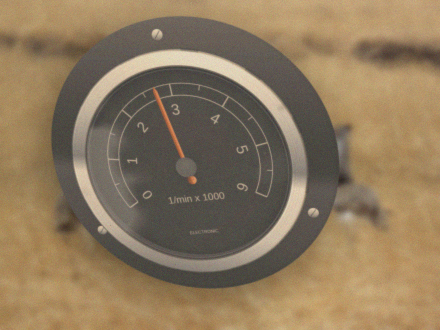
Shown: 2750; rpm
